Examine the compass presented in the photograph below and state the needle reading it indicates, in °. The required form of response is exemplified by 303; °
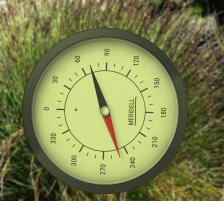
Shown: 250; °
